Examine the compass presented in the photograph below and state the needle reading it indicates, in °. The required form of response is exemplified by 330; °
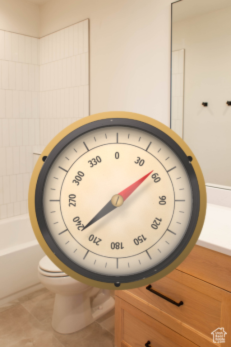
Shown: 50; °
